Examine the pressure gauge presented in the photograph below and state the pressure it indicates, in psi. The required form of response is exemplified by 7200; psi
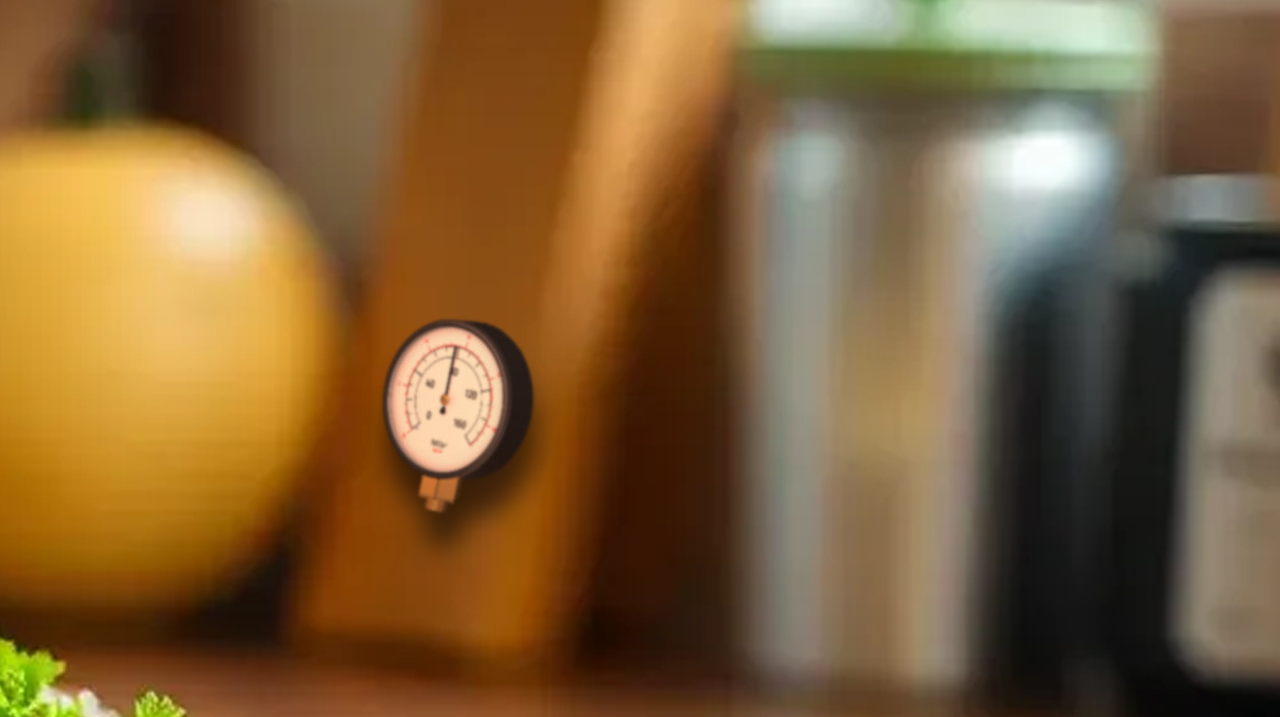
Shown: 80; psi
